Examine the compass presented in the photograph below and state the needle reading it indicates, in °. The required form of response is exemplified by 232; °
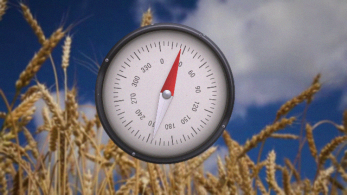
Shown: 25; °
